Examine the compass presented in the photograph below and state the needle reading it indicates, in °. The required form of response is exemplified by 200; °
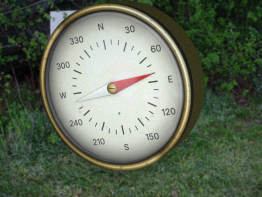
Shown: 80; °
